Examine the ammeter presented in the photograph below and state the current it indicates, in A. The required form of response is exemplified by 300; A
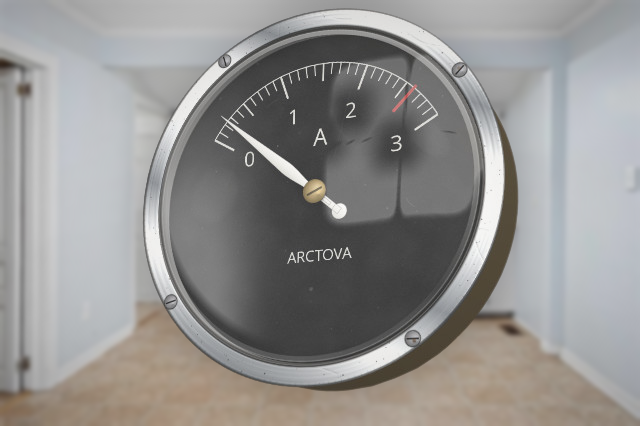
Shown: 0.25; A
